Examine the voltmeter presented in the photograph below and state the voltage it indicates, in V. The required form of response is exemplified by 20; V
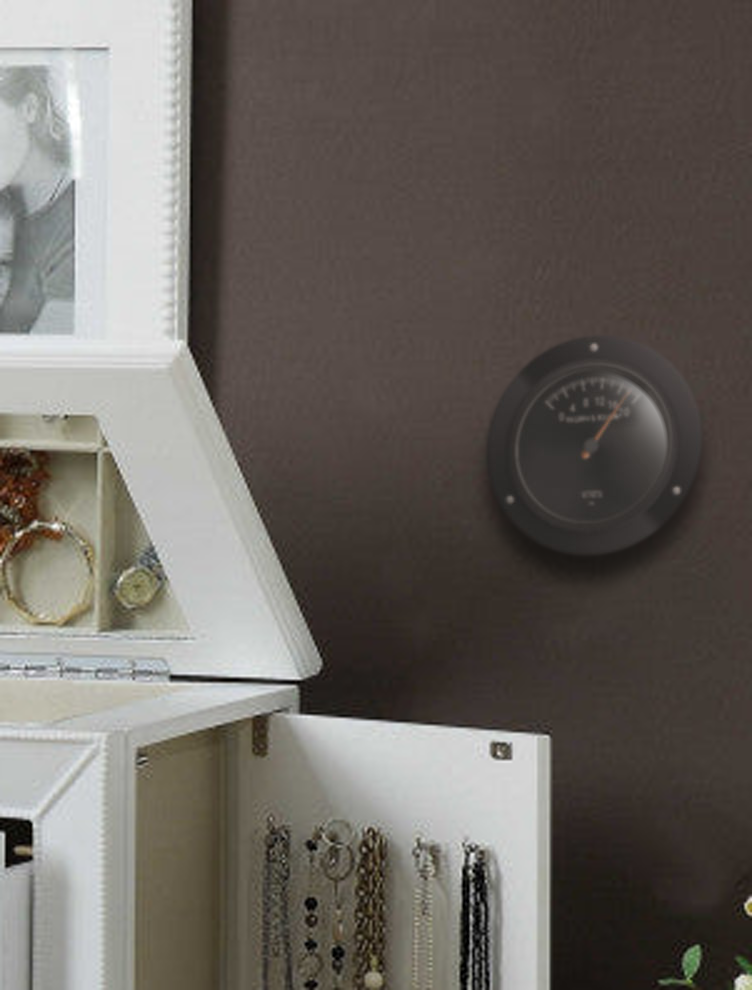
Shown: 18; V
